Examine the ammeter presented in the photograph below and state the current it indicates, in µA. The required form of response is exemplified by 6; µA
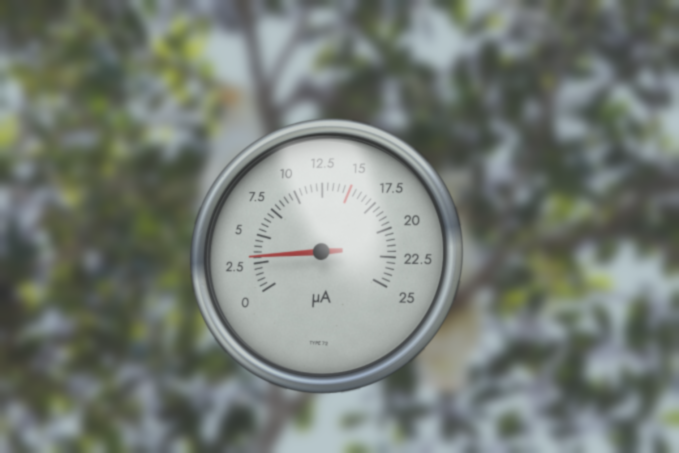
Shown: 3; µA
